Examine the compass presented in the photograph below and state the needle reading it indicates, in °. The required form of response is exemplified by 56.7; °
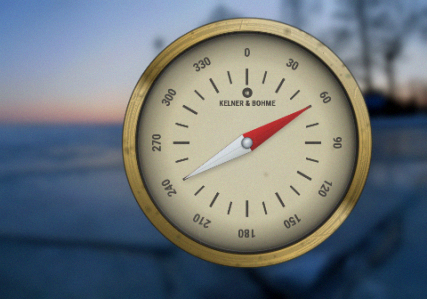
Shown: 60; °
